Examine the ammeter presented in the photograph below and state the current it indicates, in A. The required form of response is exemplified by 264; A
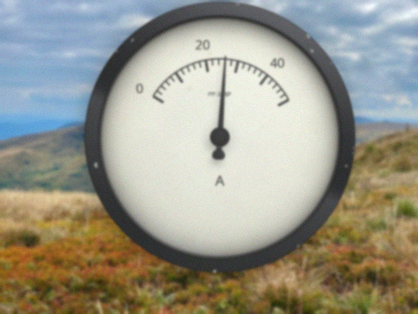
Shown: 26; A
